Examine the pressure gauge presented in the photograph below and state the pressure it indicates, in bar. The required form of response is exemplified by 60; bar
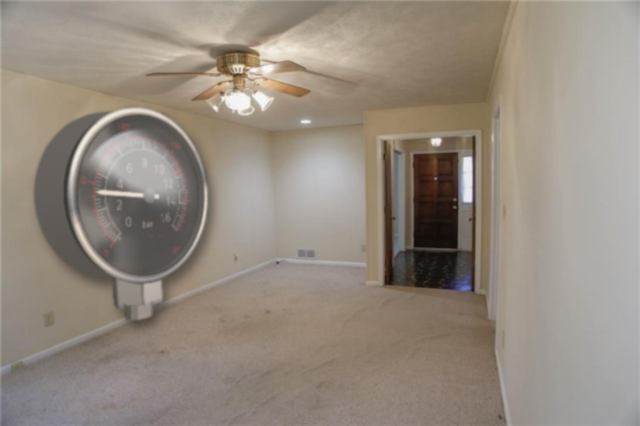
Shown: 3; bar
